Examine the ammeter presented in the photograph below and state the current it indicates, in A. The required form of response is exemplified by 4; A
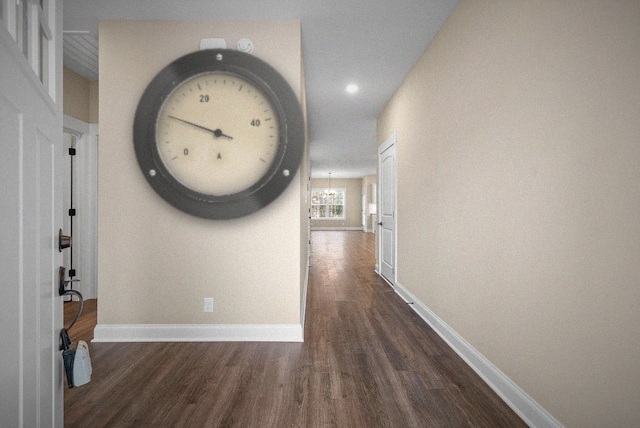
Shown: 10; A
